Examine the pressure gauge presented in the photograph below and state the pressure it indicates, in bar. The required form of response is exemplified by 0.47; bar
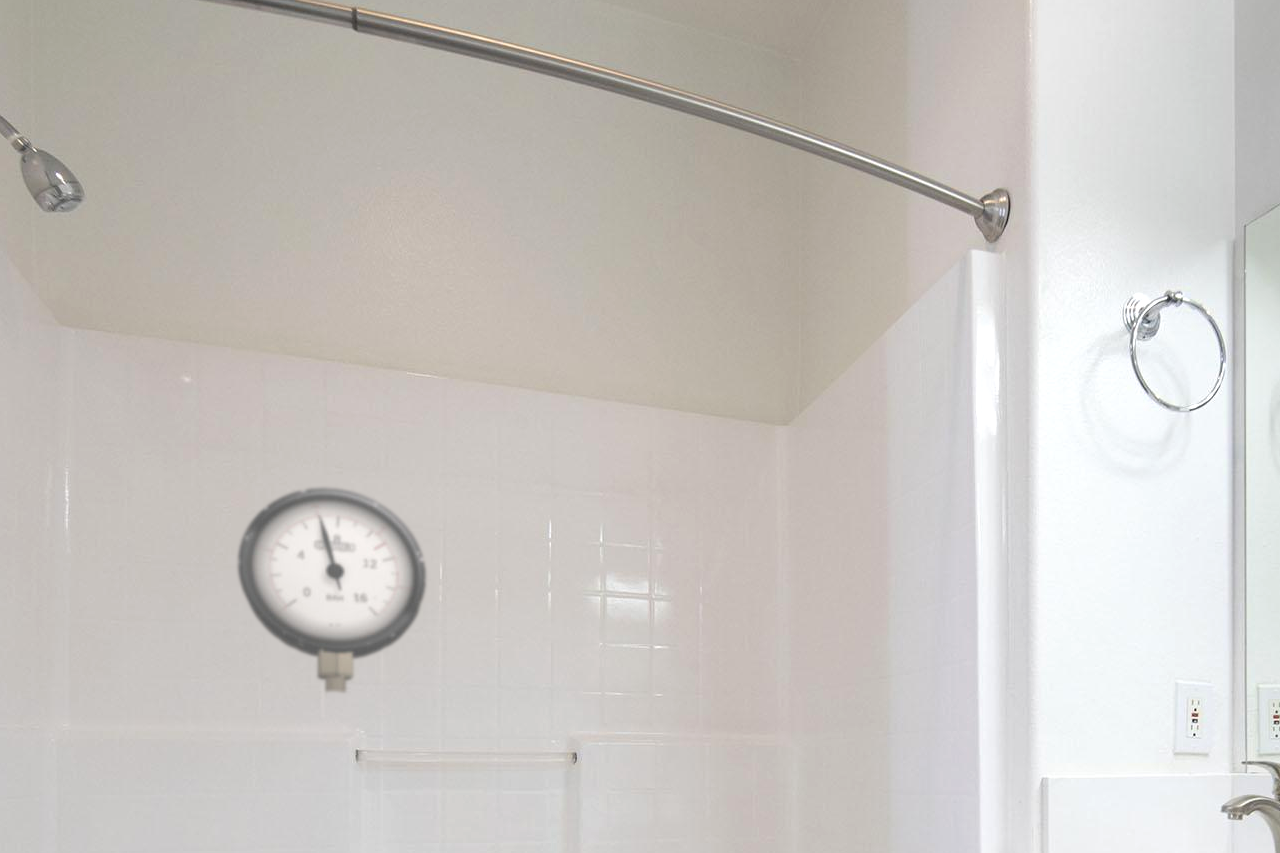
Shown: 7; bar
